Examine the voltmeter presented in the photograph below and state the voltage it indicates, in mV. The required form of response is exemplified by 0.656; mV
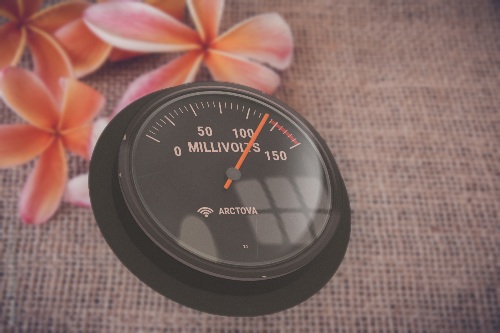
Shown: 115; mV
